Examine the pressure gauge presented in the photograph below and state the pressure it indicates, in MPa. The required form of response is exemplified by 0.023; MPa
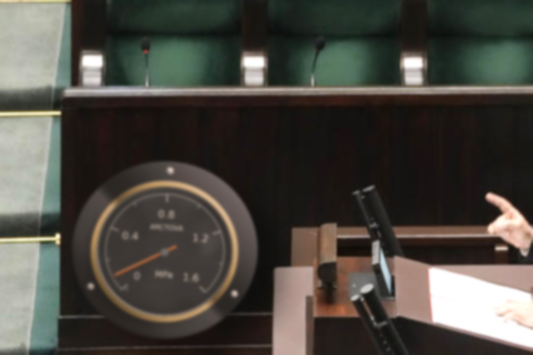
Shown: 0.1; MPa
